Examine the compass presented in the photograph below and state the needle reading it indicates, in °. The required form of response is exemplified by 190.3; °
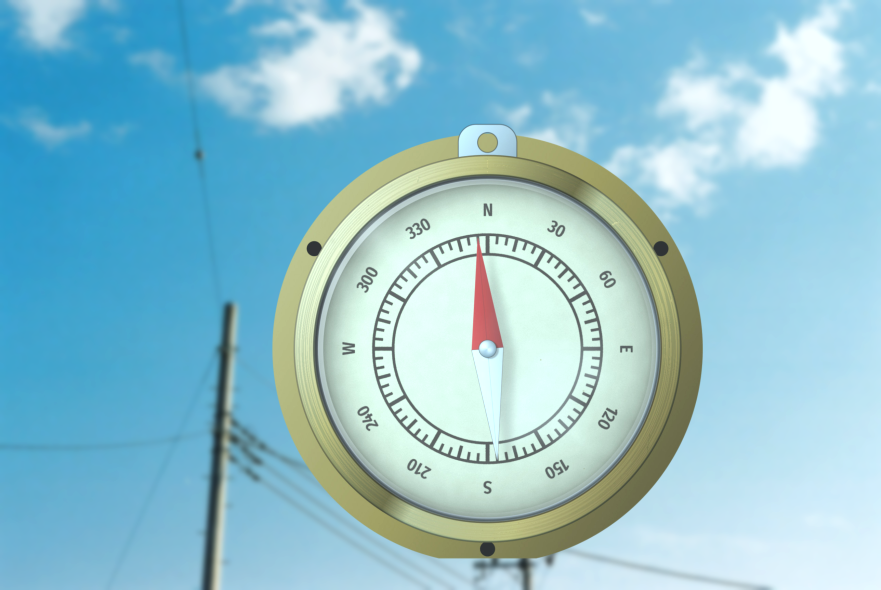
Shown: 355; °
